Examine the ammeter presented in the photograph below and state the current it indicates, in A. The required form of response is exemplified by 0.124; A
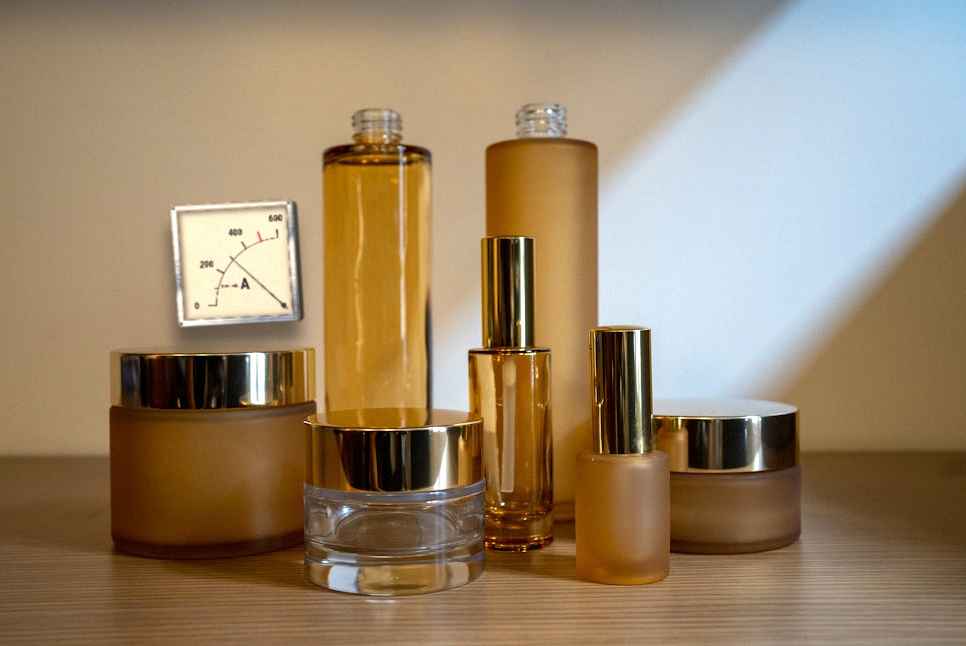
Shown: 300; A
